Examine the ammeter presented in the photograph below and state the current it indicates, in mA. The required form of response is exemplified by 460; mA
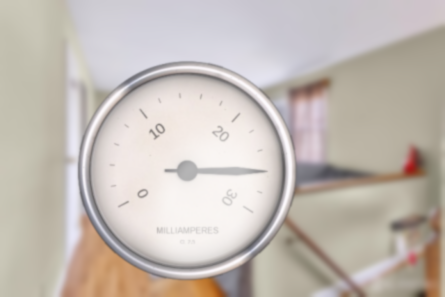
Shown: 26; mA
